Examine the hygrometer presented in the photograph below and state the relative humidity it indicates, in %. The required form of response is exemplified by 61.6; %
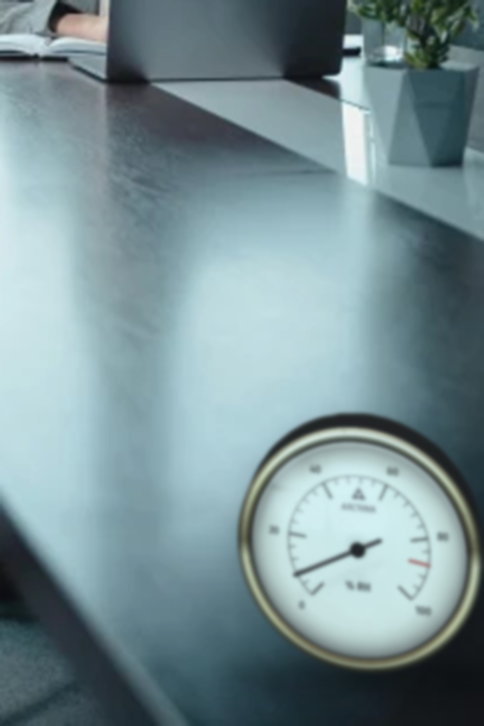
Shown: 8; %
